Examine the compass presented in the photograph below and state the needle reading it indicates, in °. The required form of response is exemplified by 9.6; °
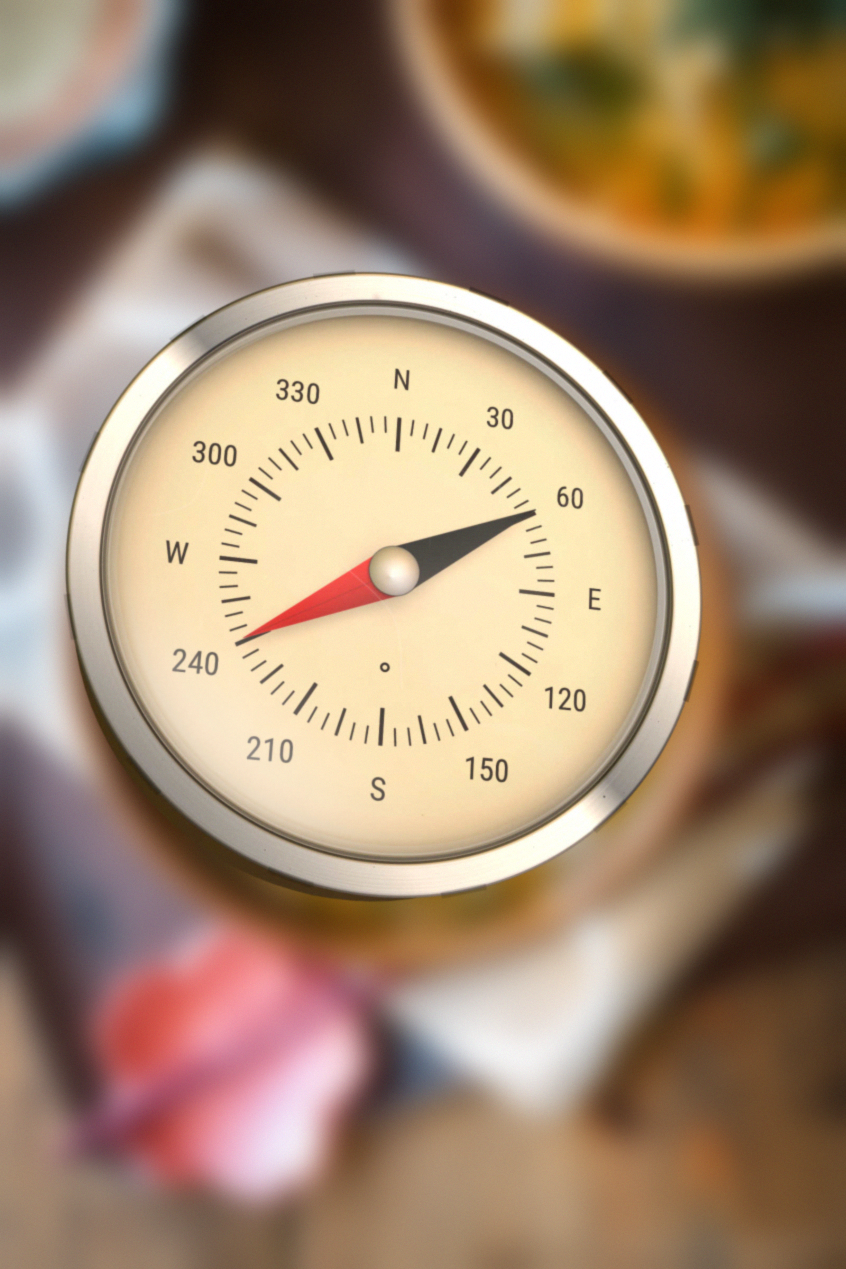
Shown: 240; °
